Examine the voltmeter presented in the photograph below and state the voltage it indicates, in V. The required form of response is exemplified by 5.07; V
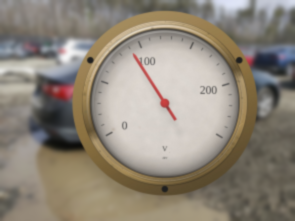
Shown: 90; V
